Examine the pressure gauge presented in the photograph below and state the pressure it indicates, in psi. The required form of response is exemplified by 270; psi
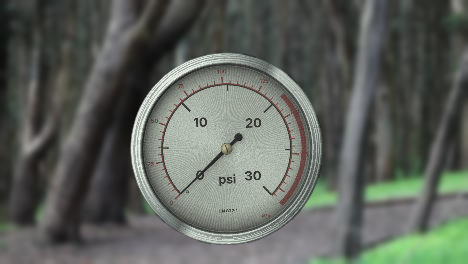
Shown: 0; psi
